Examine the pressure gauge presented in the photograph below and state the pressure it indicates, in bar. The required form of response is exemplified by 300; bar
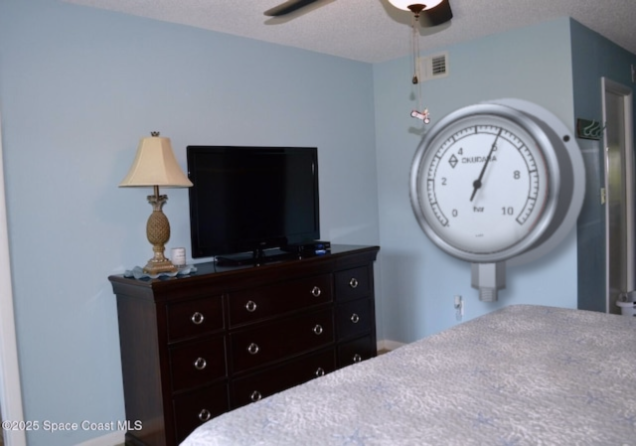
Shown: 6; bar
